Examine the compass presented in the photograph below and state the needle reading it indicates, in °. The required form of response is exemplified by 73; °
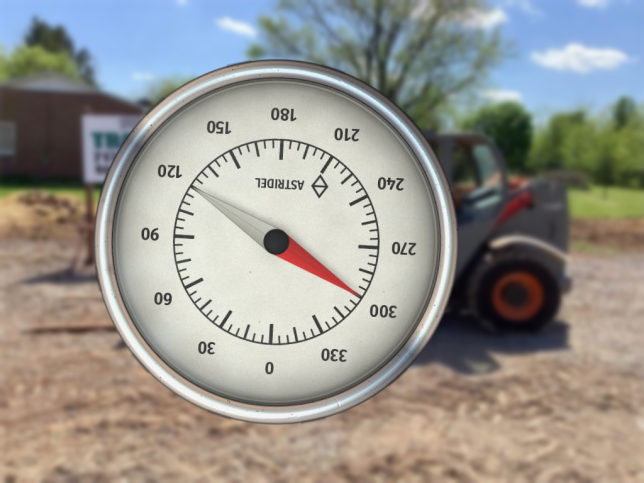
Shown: 300; °
